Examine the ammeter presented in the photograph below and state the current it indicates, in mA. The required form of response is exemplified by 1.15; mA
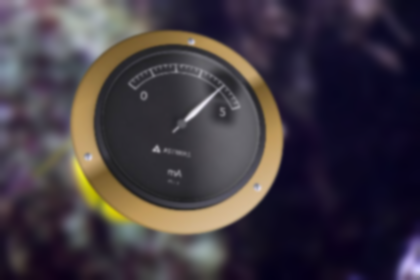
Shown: 4; mA
